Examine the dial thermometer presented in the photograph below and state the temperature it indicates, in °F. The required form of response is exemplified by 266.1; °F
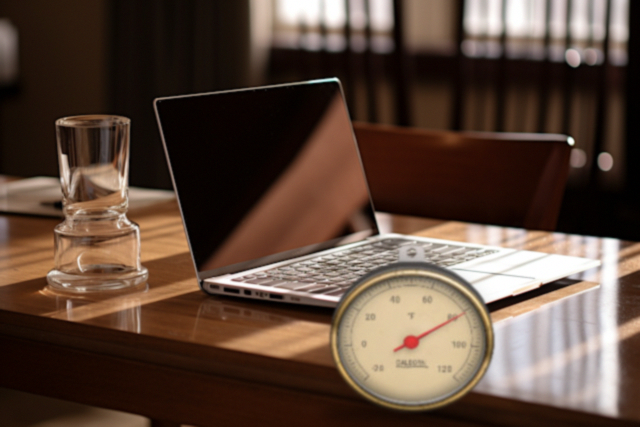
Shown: 80; °F
